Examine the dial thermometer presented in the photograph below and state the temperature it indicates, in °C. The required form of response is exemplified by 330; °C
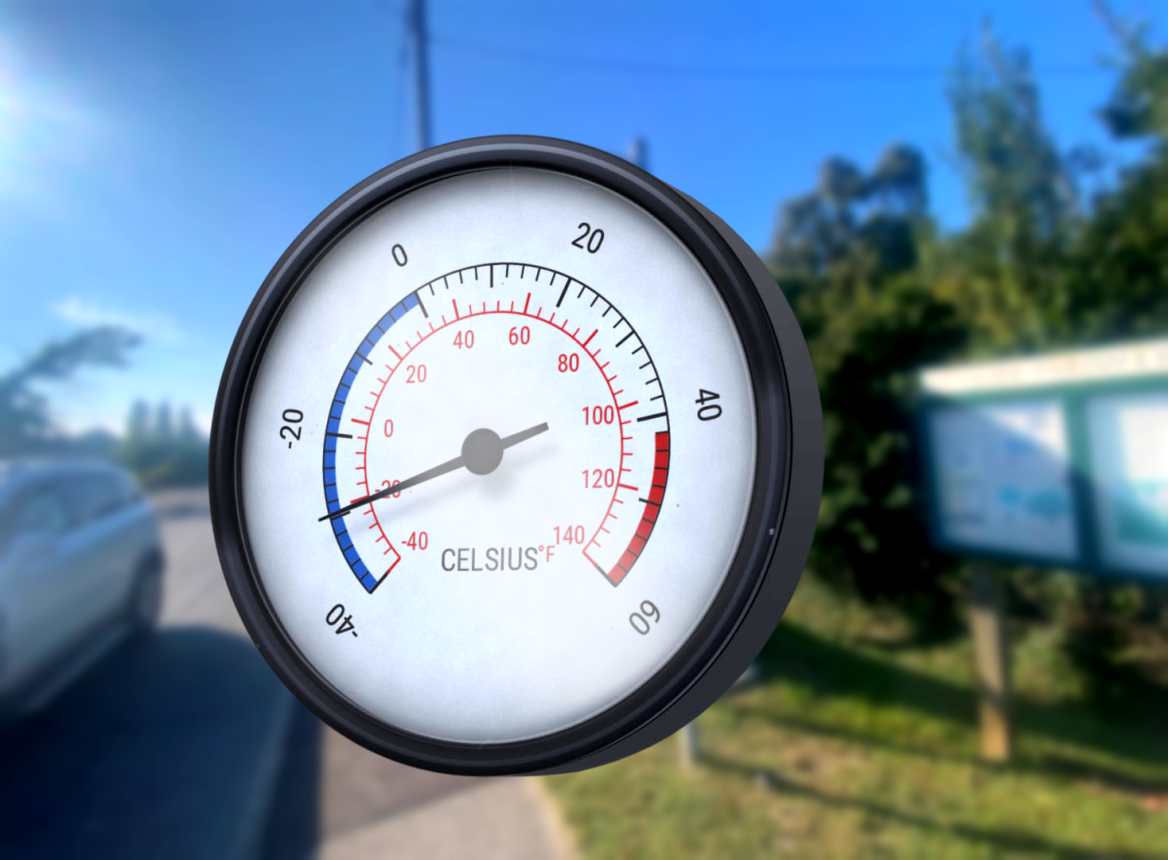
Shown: -30; °C
